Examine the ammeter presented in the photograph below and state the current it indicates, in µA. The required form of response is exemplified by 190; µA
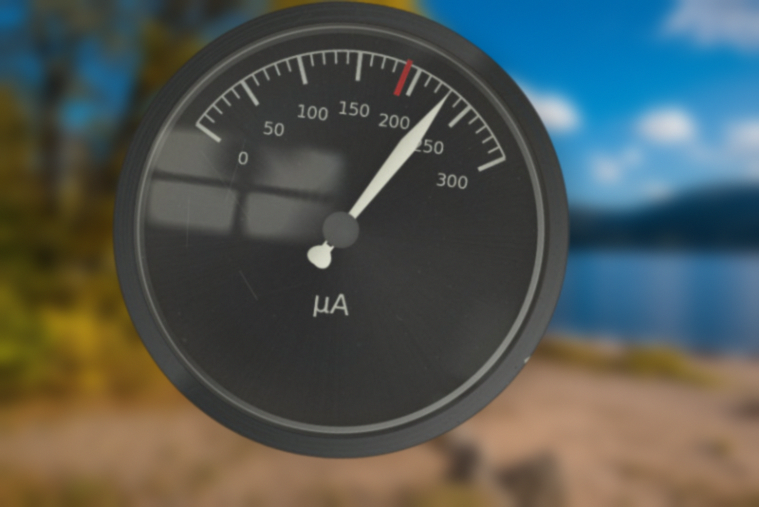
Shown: 230; µA
